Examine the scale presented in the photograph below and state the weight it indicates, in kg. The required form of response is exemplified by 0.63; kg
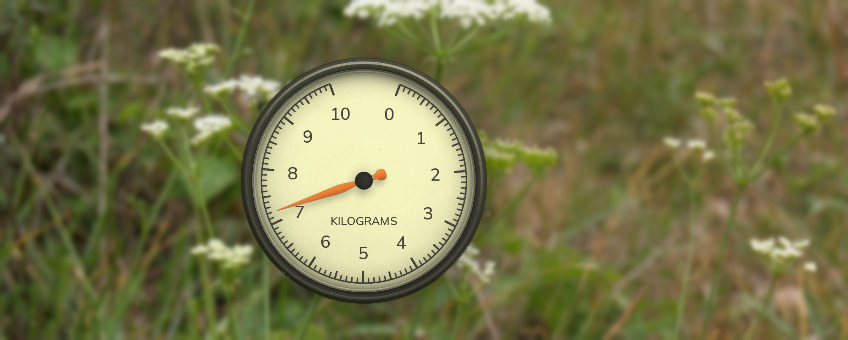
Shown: 7.2; kg
